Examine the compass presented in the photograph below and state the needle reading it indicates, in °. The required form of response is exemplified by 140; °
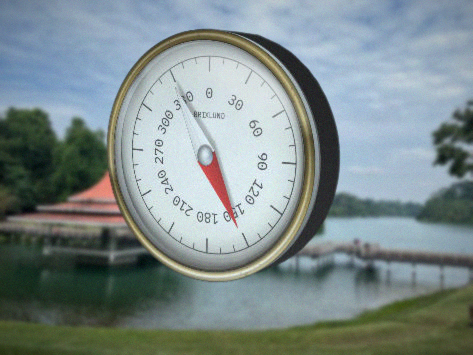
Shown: 150; °
